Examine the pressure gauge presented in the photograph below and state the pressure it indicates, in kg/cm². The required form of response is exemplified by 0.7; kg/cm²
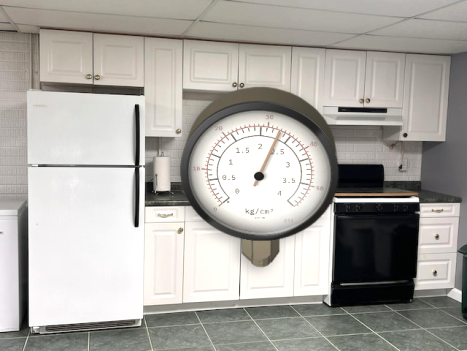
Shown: 2.3; kg/cm²
